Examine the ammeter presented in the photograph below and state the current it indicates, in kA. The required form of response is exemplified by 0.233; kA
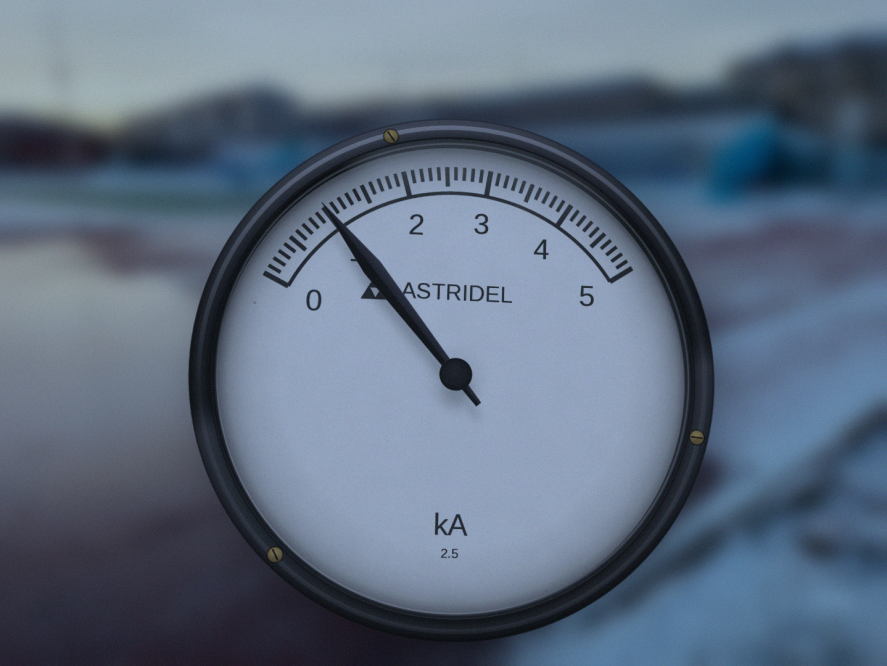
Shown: 1; kA
